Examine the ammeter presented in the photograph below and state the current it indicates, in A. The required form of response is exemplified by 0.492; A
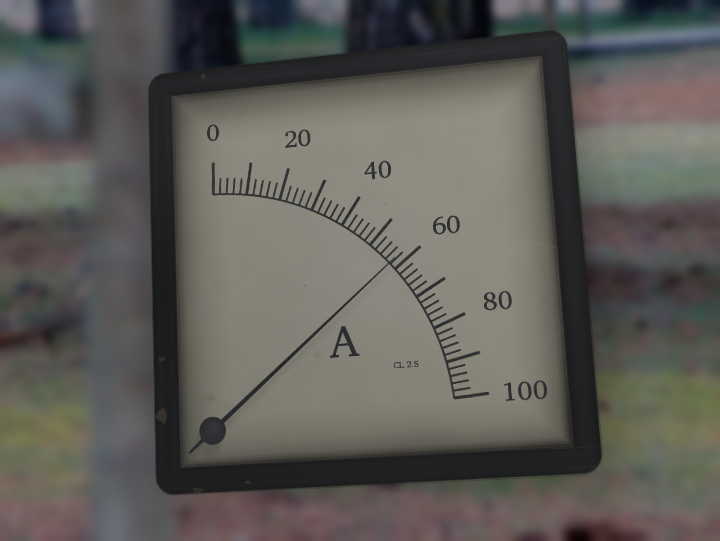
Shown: 58; A
